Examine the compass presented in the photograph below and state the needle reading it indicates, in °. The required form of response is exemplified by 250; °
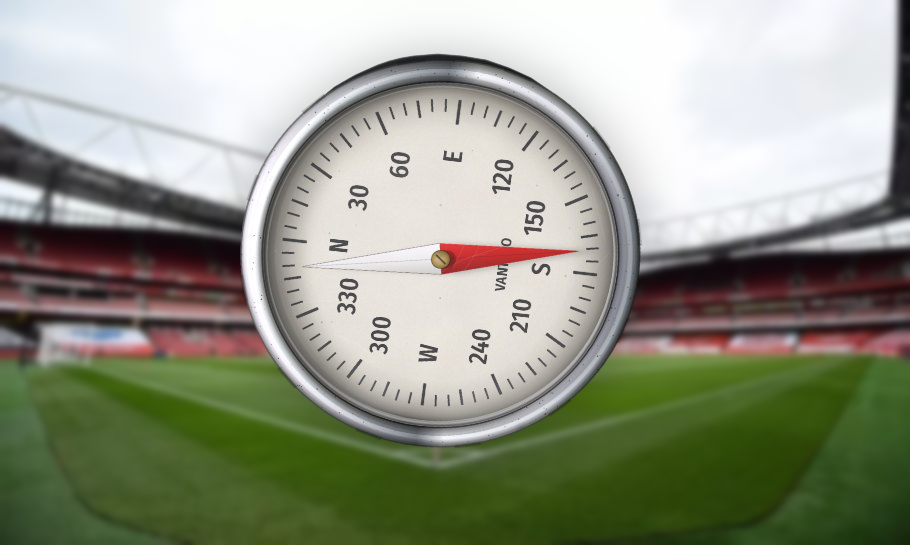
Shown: 170; °
